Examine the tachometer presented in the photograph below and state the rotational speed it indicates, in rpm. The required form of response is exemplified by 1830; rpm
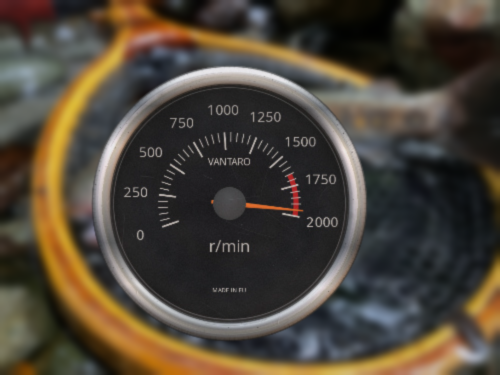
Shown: 1950; rpm
